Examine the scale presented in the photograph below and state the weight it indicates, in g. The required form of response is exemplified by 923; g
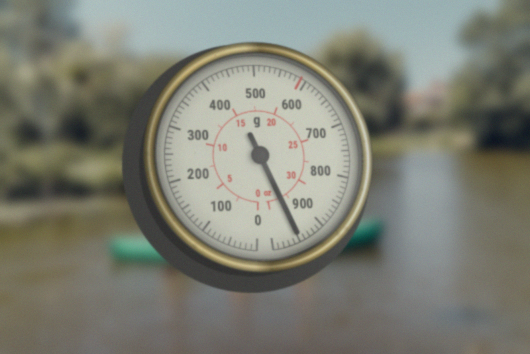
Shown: 950; g
